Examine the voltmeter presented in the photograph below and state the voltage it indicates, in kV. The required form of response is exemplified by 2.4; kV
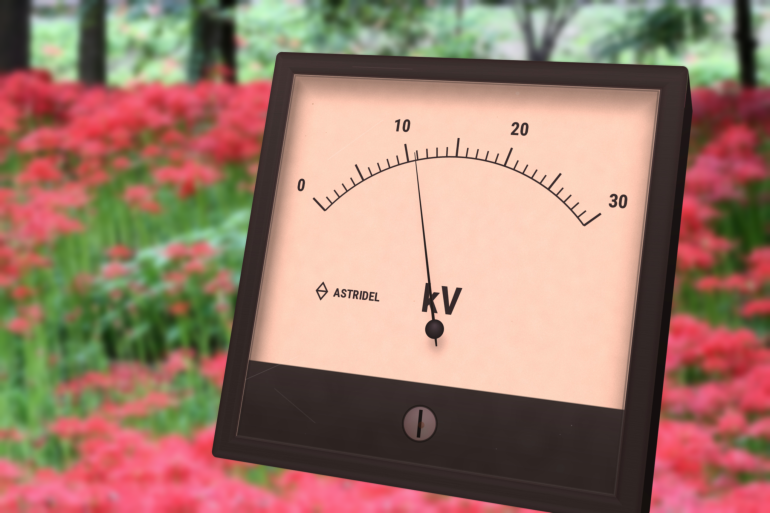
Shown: 11; kV
